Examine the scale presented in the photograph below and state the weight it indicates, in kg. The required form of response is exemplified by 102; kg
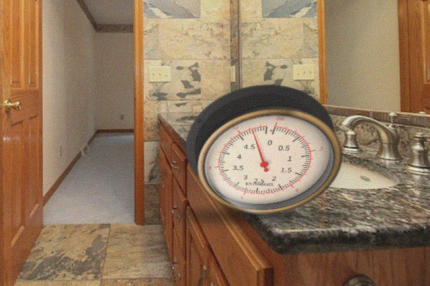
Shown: 4.75; kg
